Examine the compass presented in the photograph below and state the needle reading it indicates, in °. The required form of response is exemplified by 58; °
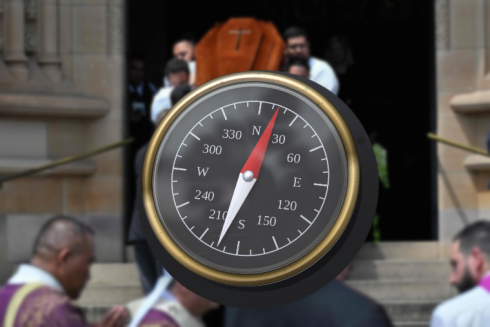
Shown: 15; °
